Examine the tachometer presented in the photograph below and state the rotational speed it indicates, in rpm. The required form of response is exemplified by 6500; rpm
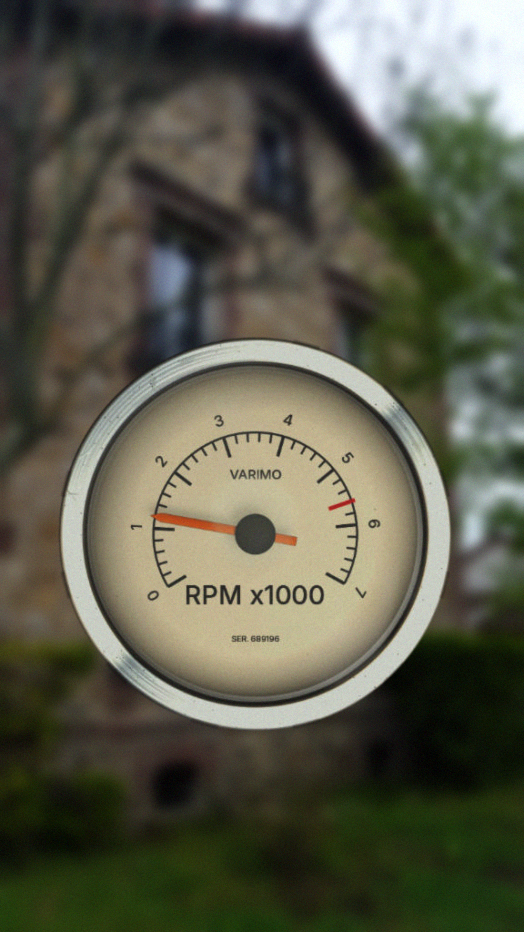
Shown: 1200; rpm
